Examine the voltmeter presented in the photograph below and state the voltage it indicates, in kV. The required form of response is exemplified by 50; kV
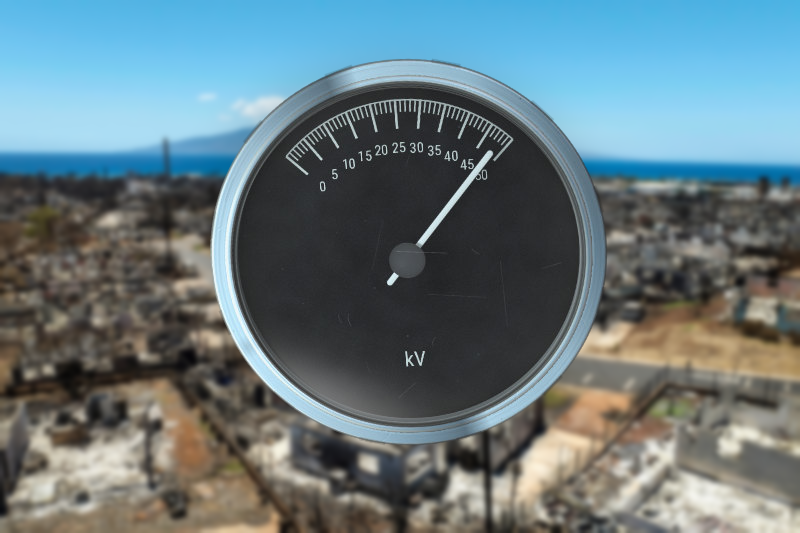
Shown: 48; kV
